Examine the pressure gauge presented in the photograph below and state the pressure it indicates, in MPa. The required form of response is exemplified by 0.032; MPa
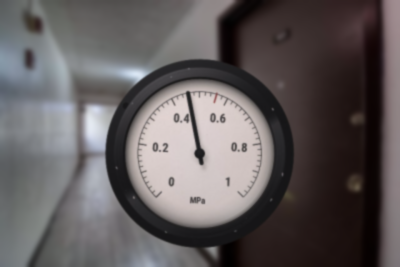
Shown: 0.46; MPa
